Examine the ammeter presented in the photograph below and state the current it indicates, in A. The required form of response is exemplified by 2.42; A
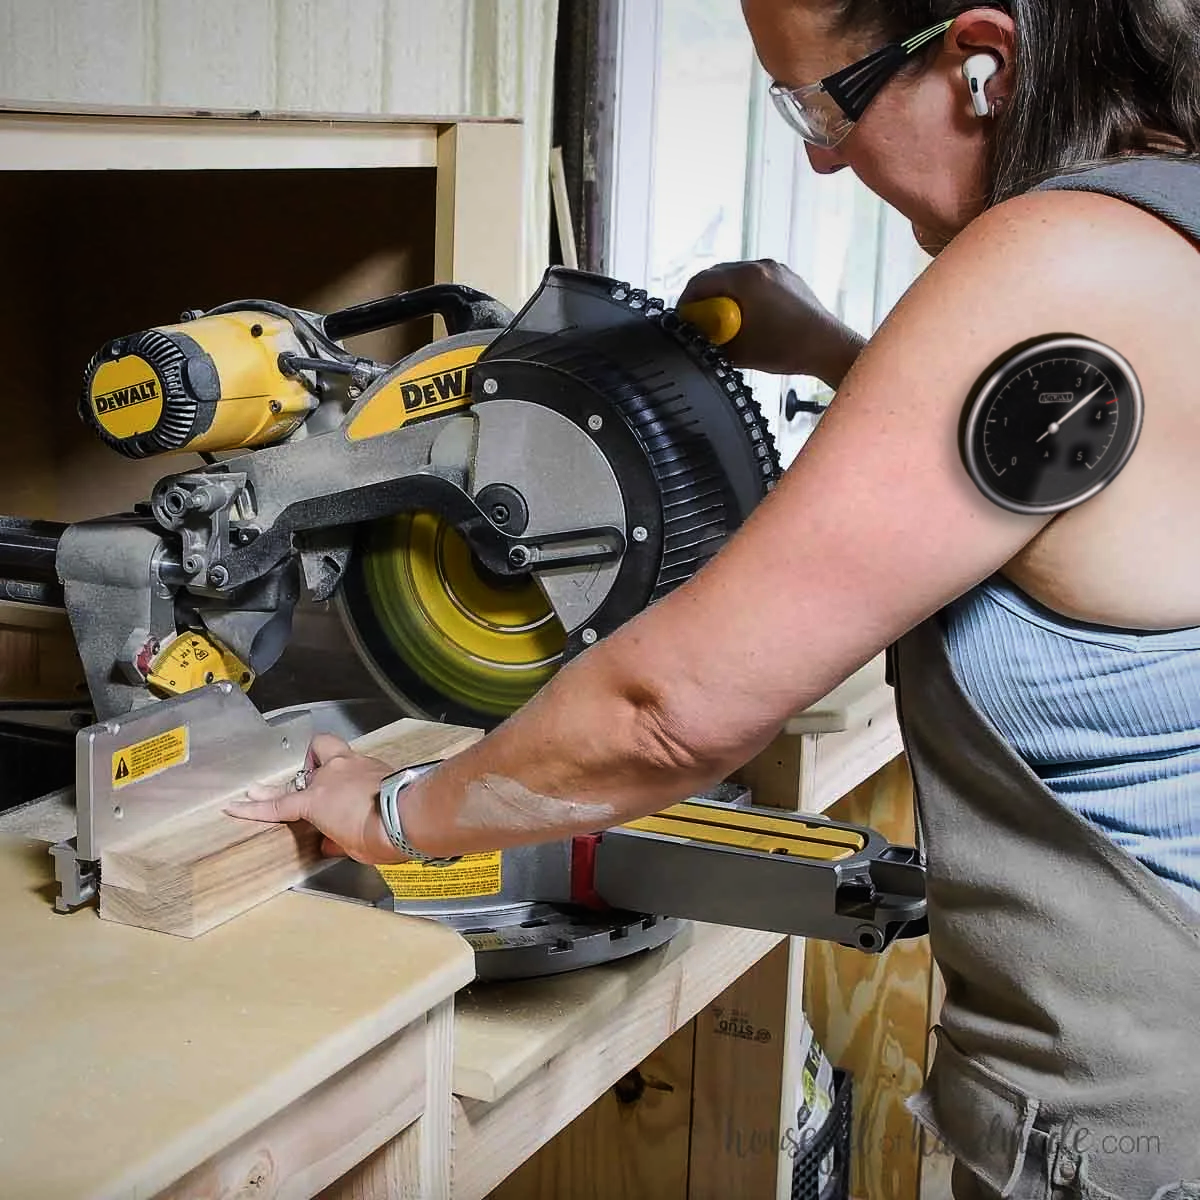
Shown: 3.4; A
